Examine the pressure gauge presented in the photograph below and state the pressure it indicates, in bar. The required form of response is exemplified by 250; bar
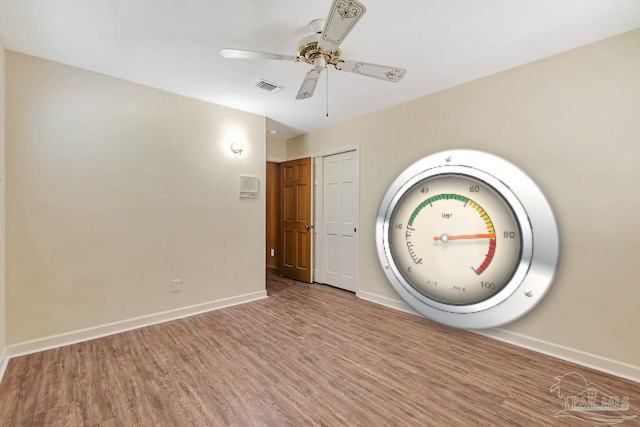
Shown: 80; bar
